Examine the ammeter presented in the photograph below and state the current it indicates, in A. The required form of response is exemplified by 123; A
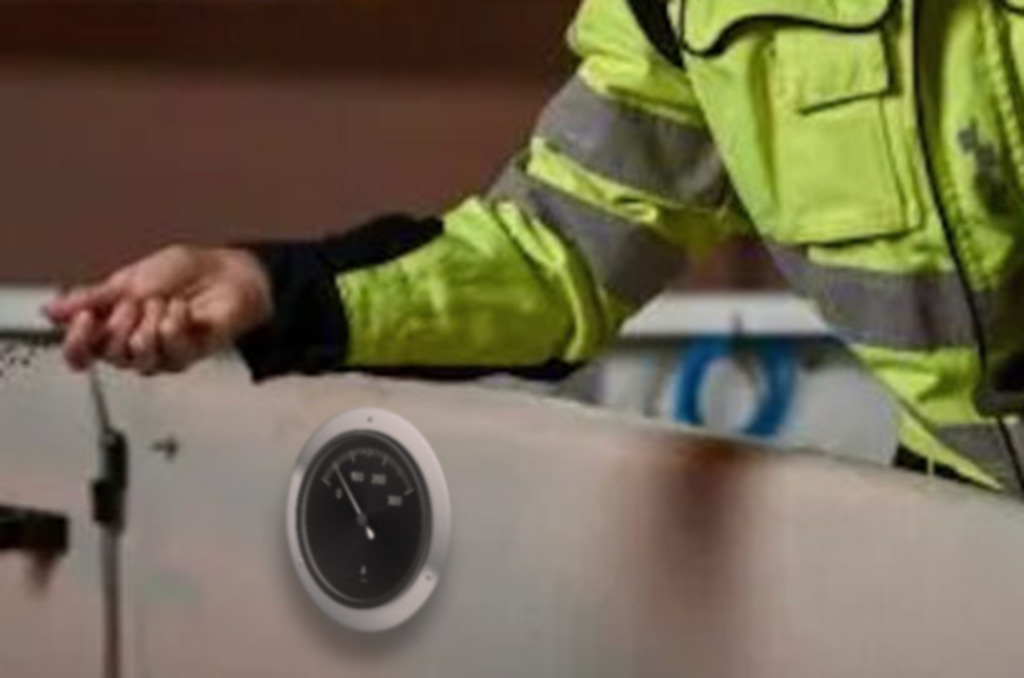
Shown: 50; A
